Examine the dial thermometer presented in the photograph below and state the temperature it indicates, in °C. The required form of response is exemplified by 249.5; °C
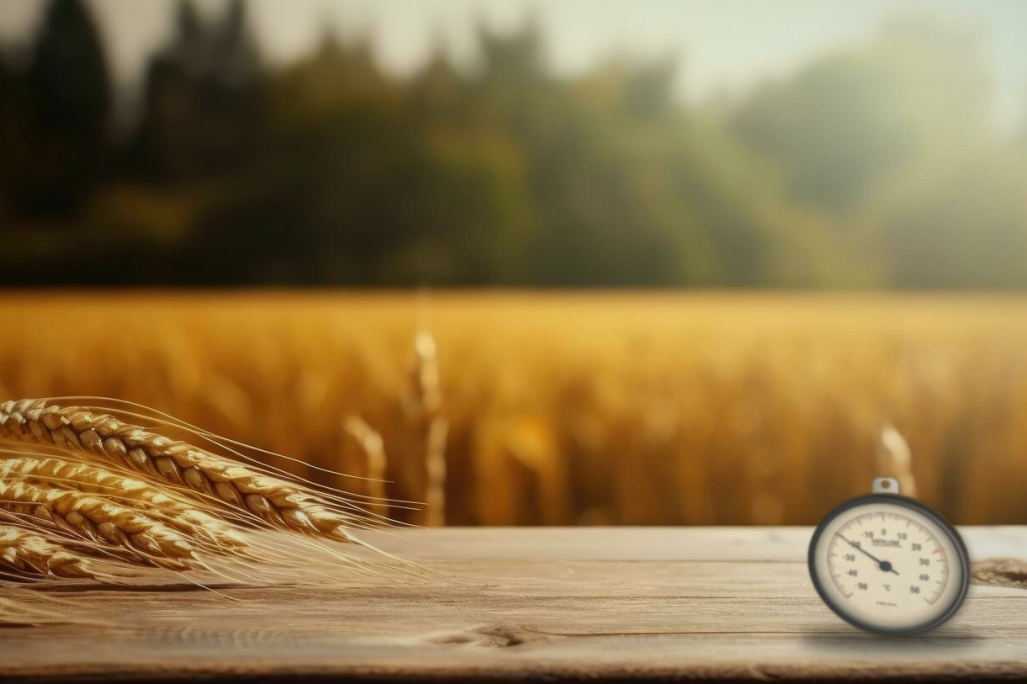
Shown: -20; °C
